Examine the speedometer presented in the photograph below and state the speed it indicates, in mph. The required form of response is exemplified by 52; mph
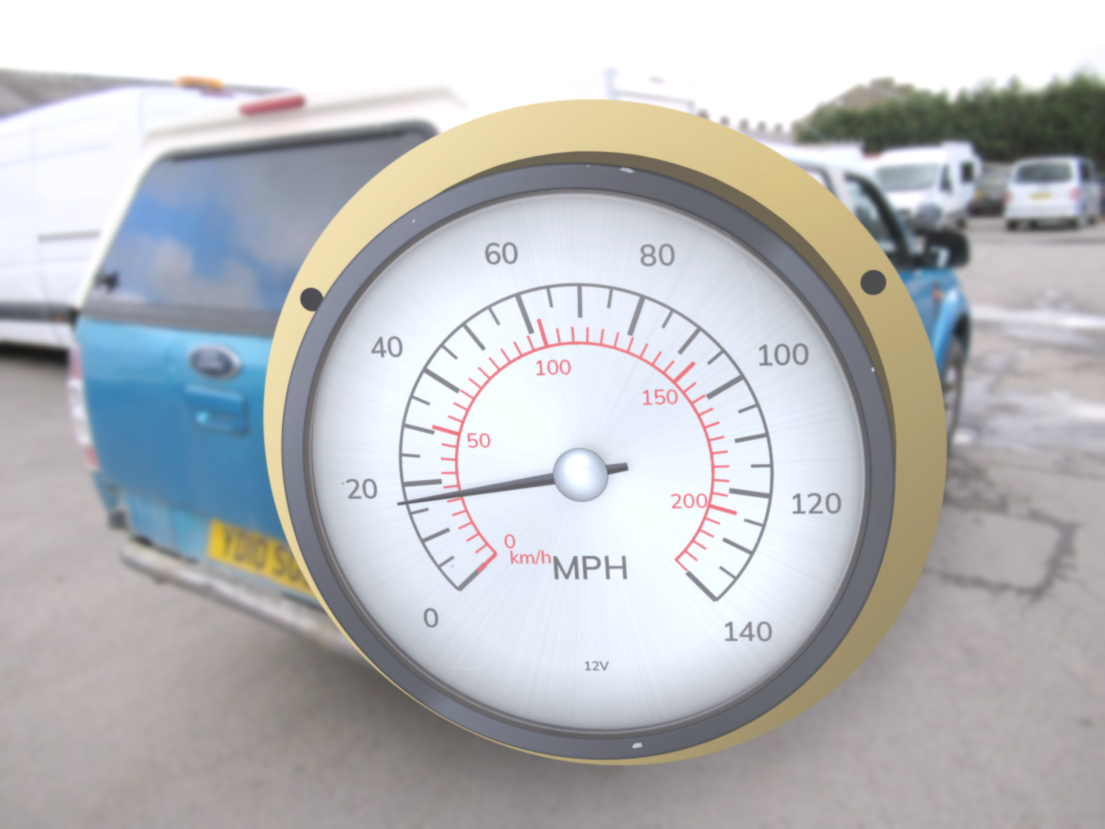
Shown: 17.5; mph
